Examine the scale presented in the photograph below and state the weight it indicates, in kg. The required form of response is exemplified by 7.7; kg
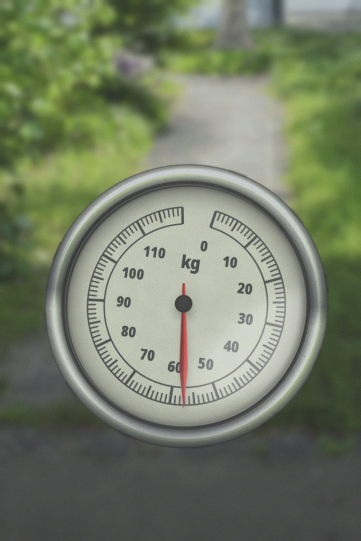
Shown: 57; kg
